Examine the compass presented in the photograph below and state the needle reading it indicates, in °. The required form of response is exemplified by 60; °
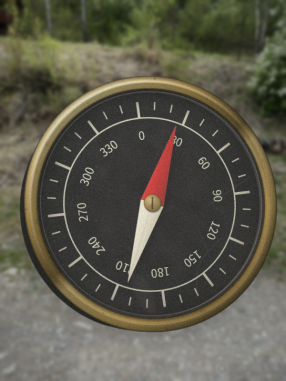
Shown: 25; °
